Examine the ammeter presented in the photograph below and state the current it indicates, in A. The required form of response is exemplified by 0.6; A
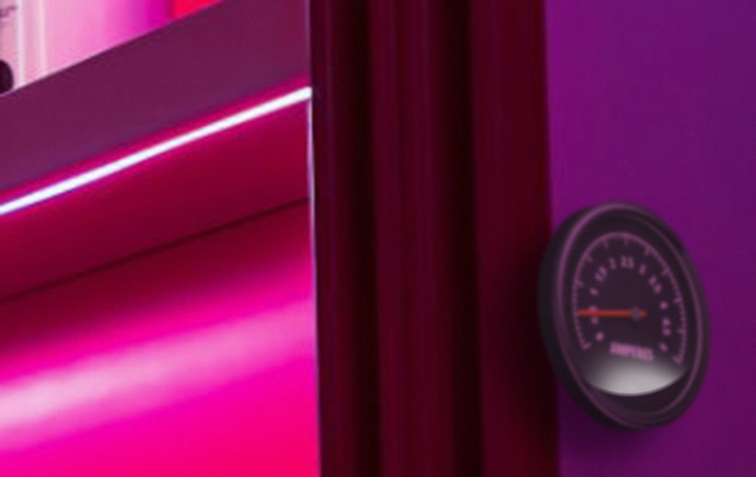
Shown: 0.5; A
